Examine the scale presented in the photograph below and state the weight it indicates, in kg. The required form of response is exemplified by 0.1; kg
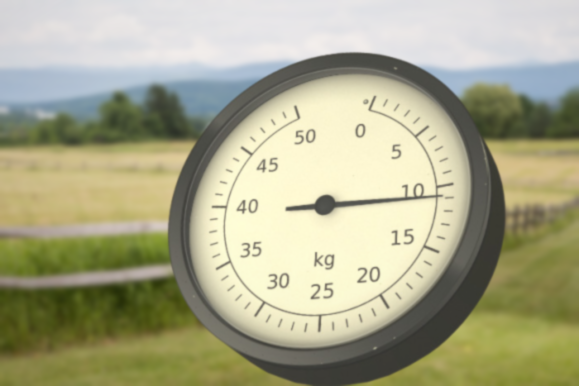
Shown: 11; kg
